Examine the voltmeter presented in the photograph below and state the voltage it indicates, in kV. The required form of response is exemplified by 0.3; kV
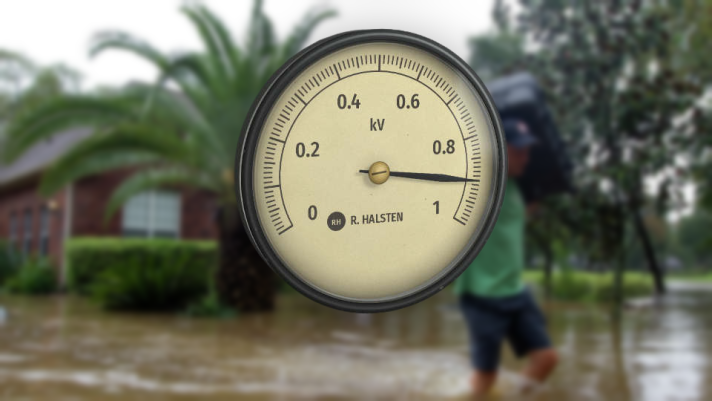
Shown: 0.9; kV
